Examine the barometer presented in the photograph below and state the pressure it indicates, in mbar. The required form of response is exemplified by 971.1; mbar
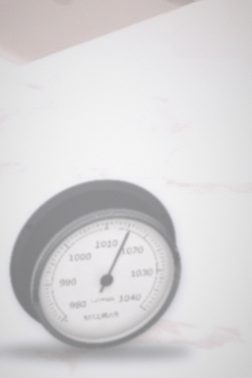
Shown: 1015; mbar
